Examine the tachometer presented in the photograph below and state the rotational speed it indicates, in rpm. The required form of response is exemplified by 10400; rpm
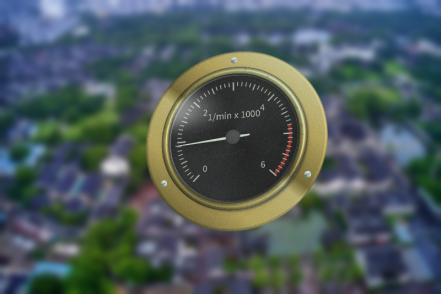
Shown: 900; rpm
